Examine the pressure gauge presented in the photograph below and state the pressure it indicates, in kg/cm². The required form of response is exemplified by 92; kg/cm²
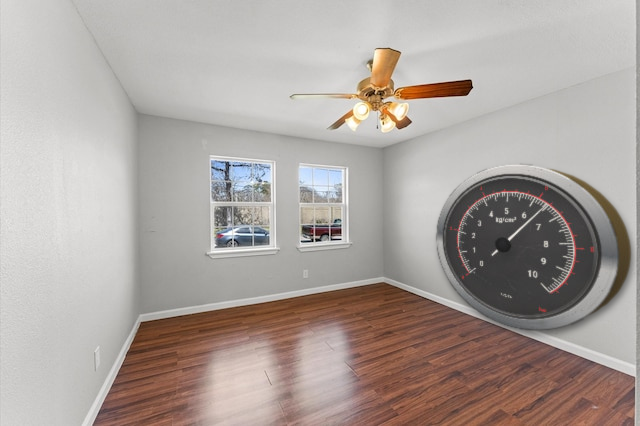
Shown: 6.5; kg/cm²
